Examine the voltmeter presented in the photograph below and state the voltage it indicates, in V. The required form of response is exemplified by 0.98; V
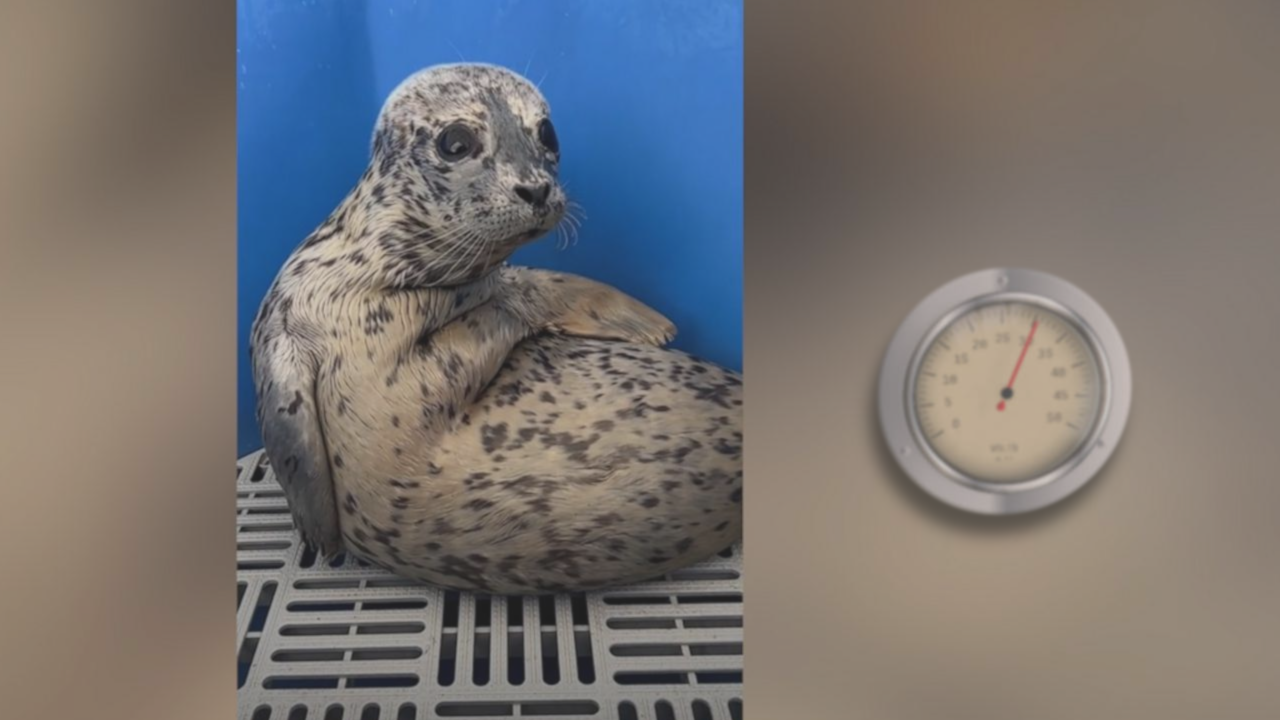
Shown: 30; V
